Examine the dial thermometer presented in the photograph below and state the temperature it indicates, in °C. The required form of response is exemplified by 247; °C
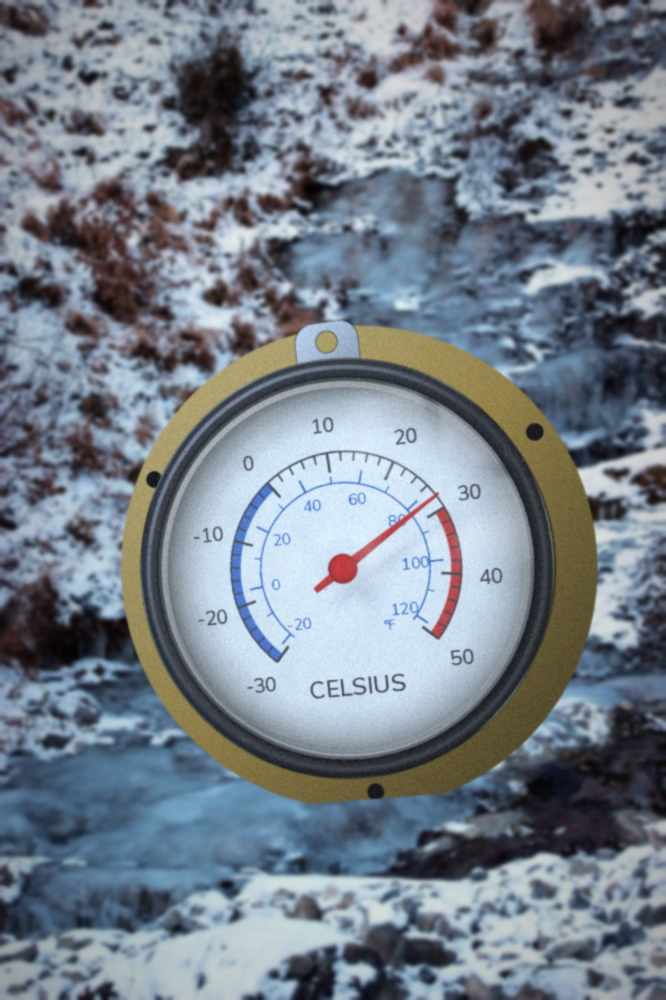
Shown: 28; °C
